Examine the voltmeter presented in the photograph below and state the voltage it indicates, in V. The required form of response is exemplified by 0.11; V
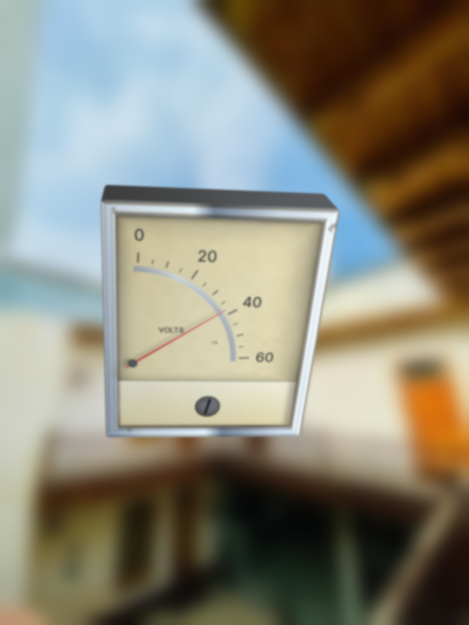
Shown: 37.5; V
